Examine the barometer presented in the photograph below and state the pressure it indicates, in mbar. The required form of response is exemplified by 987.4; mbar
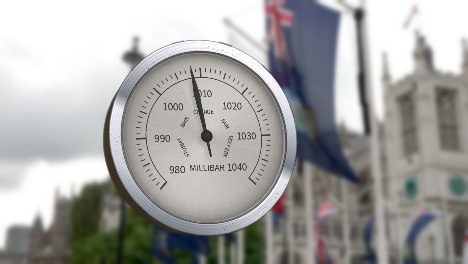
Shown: 1008; mbar
